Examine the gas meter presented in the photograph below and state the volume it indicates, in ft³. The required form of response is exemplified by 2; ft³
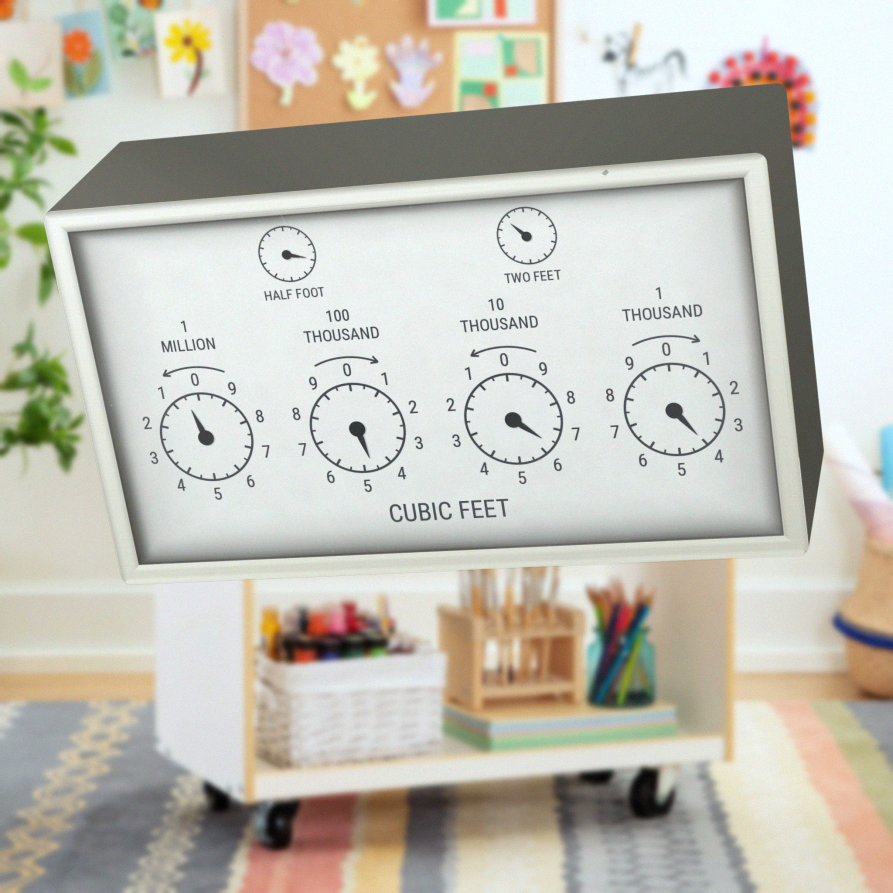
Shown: 46400; ft³
